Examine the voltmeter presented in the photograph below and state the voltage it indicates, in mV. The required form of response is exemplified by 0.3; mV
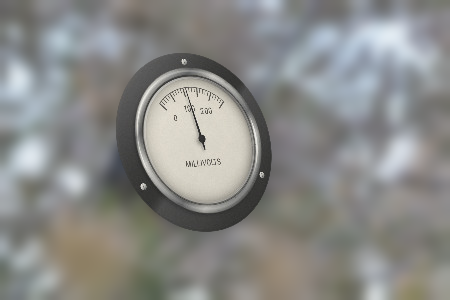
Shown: 100; mV
